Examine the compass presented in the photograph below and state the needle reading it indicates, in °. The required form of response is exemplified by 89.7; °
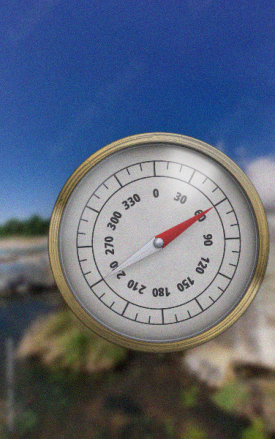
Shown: 60; °
